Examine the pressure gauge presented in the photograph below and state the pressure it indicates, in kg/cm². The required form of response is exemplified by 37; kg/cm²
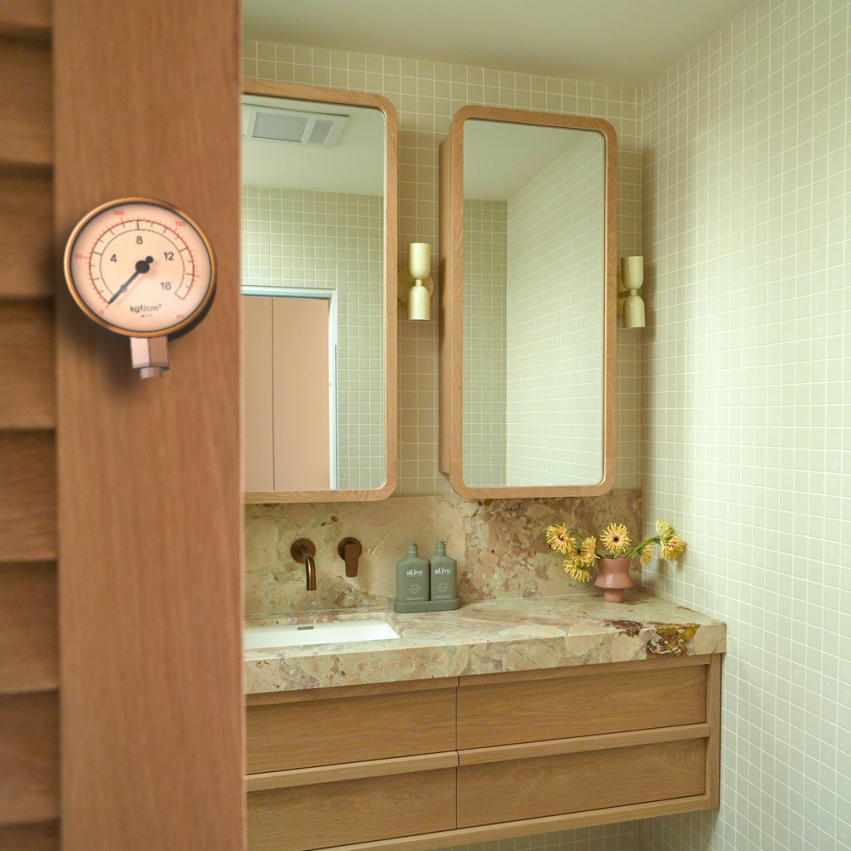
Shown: 0; kg/cm²
